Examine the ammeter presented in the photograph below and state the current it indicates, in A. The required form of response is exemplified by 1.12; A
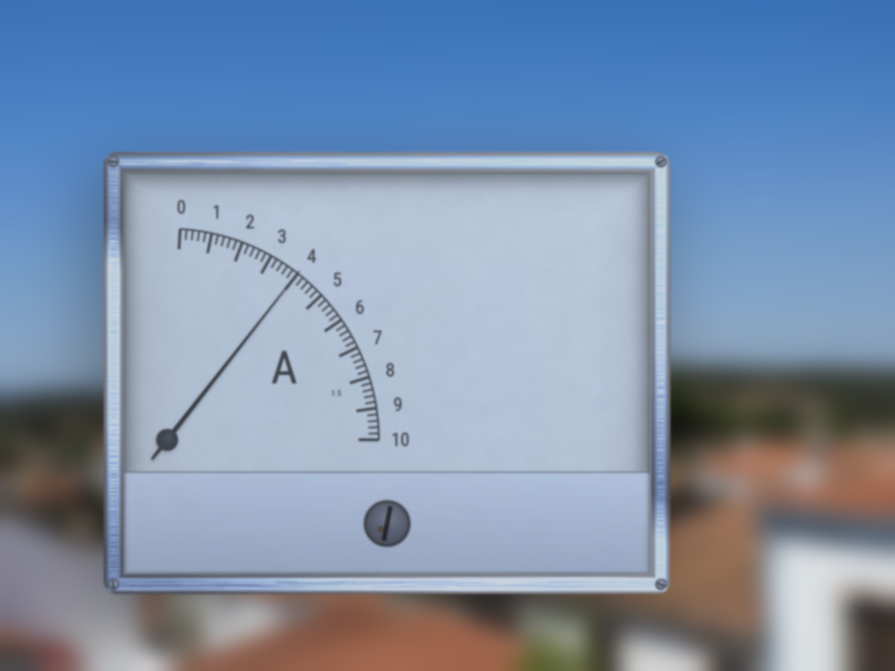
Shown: 4; A
